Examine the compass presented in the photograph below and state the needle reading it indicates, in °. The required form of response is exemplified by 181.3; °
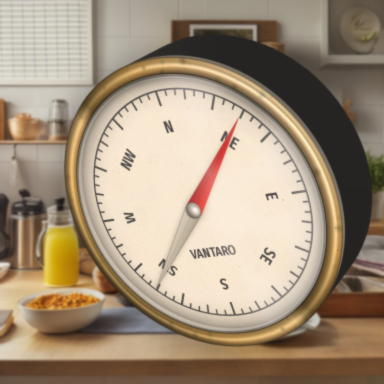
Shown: 45; °
